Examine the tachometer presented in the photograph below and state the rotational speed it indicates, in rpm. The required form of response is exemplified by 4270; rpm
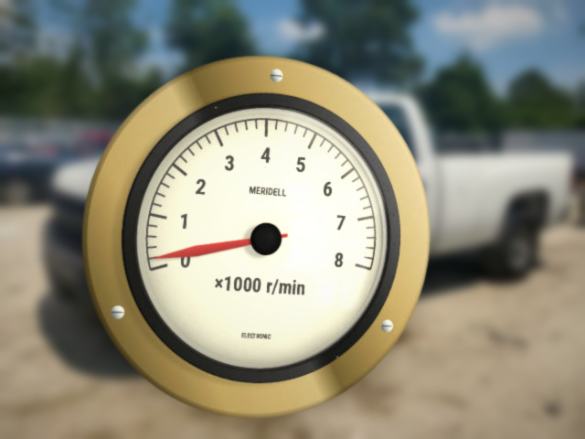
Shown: 200; rpm
